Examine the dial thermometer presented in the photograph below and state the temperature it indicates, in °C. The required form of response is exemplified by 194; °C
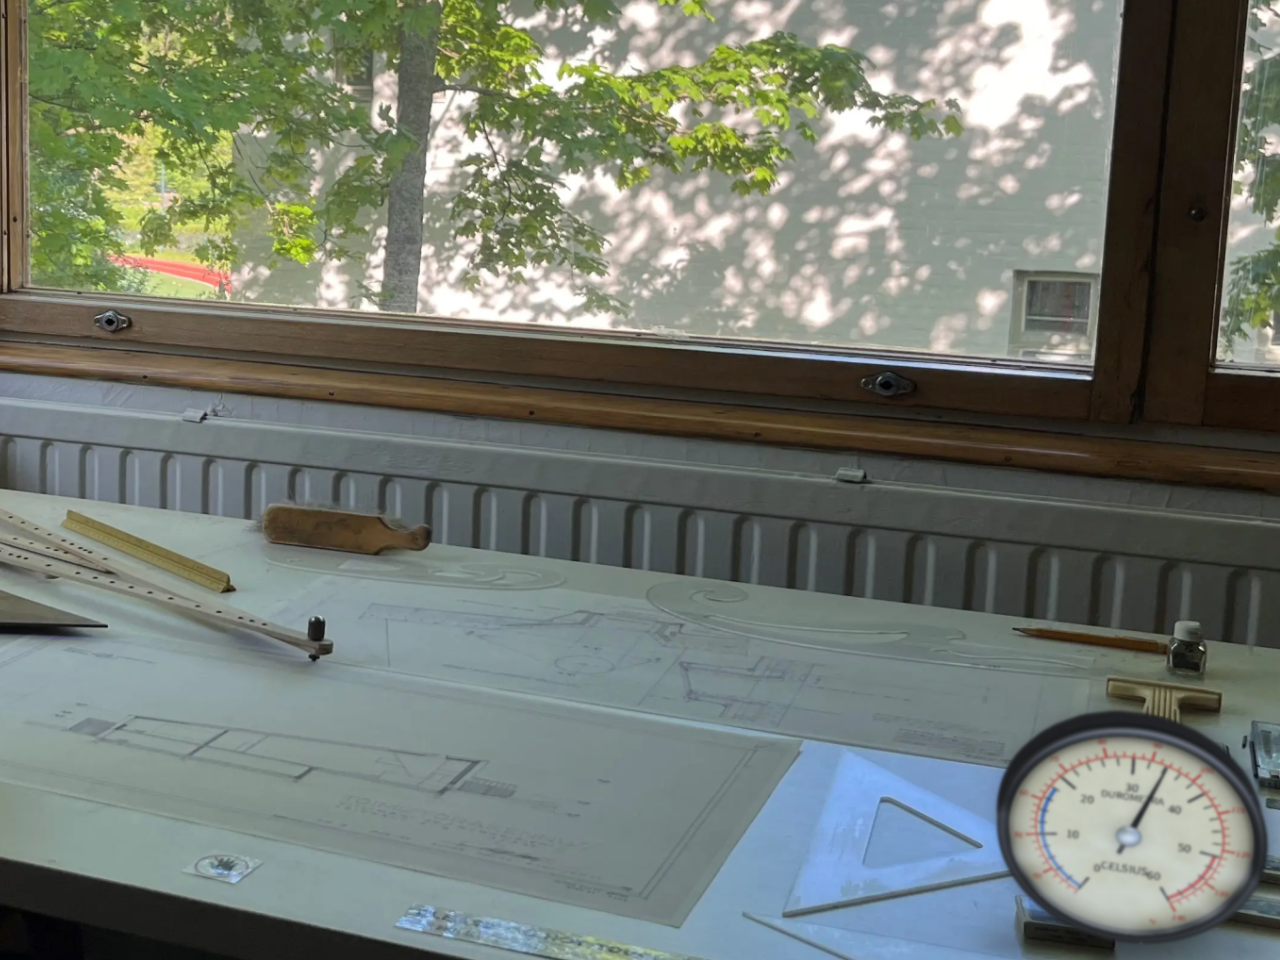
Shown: 34; °C
